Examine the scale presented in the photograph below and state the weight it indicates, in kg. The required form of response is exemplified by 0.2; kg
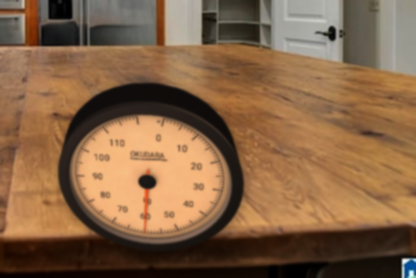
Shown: 60; kg
